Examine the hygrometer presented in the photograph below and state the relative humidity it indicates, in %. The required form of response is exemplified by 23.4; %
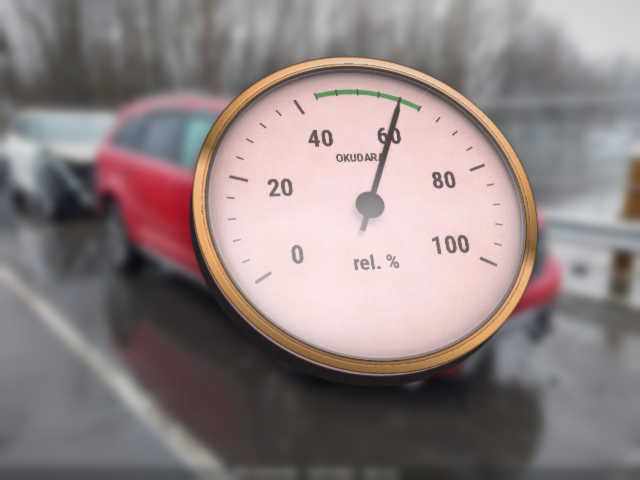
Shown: 60; %
